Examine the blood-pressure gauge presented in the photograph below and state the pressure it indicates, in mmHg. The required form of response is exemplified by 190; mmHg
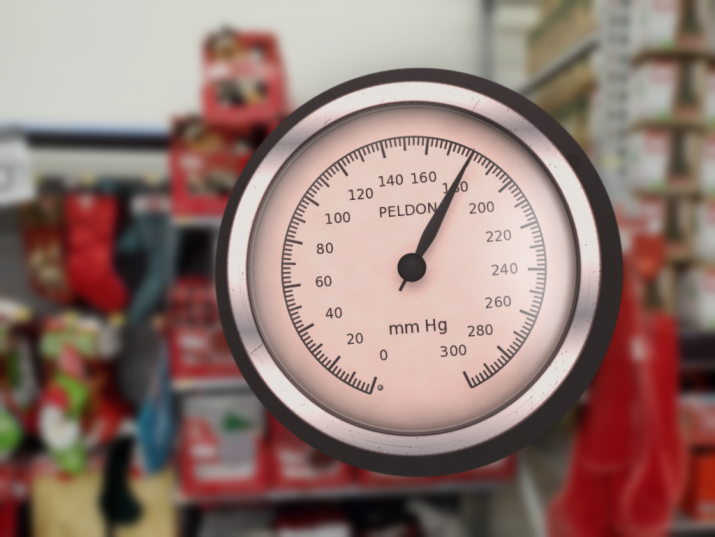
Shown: 180; mmHg
